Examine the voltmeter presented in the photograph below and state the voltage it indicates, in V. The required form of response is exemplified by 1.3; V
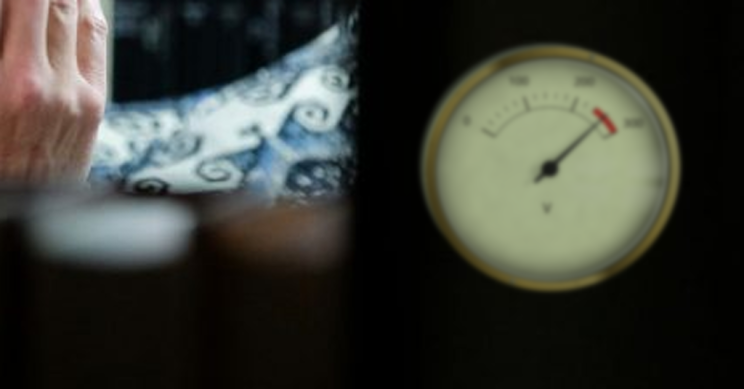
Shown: 260; V
